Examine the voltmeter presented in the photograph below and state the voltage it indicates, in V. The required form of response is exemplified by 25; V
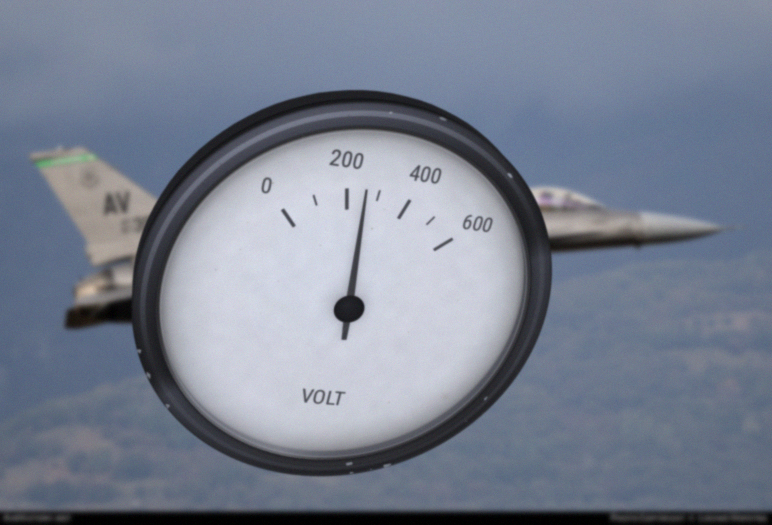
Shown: 250; V
